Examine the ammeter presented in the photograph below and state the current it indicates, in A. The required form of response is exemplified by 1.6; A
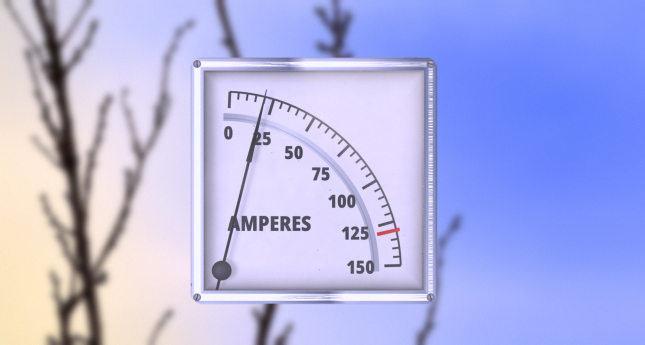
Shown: 20; A
